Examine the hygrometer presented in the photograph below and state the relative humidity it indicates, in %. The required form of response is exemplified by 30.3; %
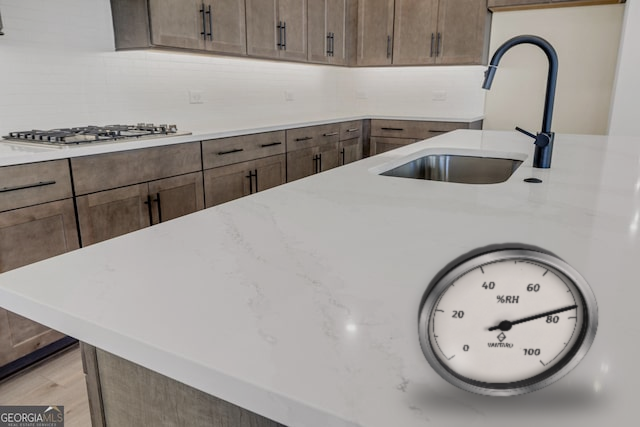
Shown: 75; %
